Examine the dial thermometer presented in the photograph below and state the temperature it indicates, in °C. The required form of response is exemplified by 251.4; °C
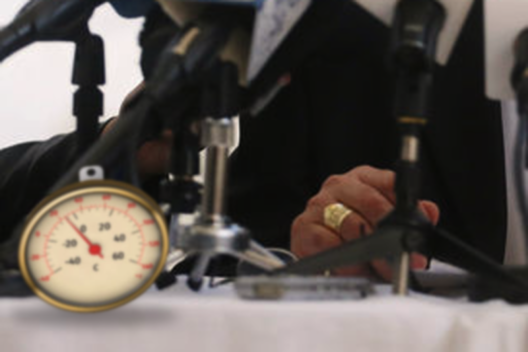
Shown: -4; °C
